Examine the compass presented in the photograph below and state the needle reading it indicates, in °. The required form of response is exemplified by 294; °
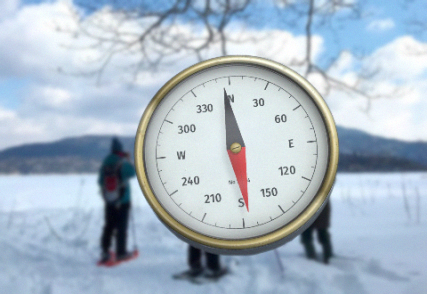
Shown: 175; °
